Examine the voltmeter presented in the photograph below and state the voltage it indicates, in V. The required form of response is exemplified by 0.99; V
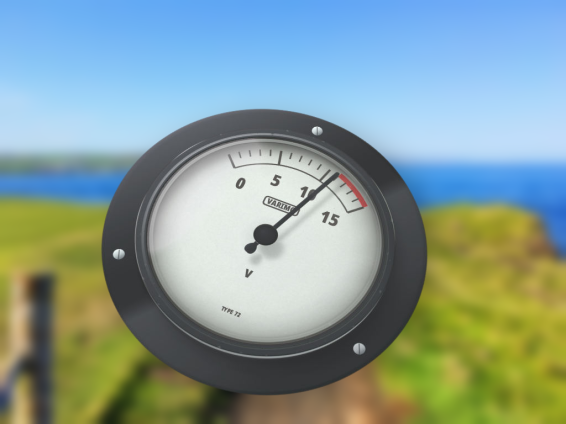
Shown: 11; V
